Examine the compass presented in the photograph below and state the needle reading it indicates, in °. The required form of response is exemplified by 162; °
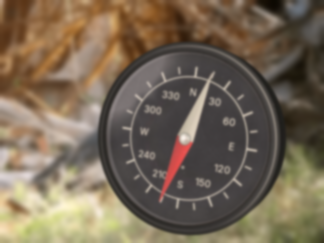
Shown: 195; °
